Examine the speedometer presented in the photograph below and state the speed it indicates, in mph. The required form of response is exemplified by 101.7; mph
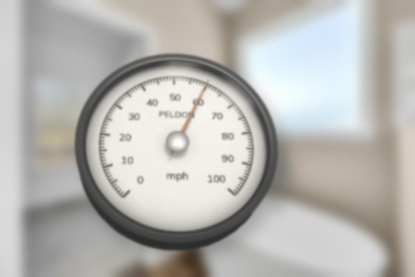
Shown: 60; mph
